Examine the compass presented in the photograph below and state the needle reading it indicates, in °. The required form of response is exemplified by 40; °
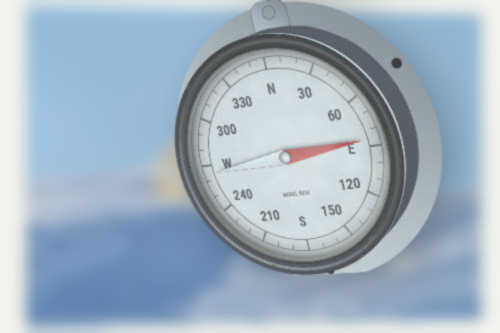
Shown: 85; °
